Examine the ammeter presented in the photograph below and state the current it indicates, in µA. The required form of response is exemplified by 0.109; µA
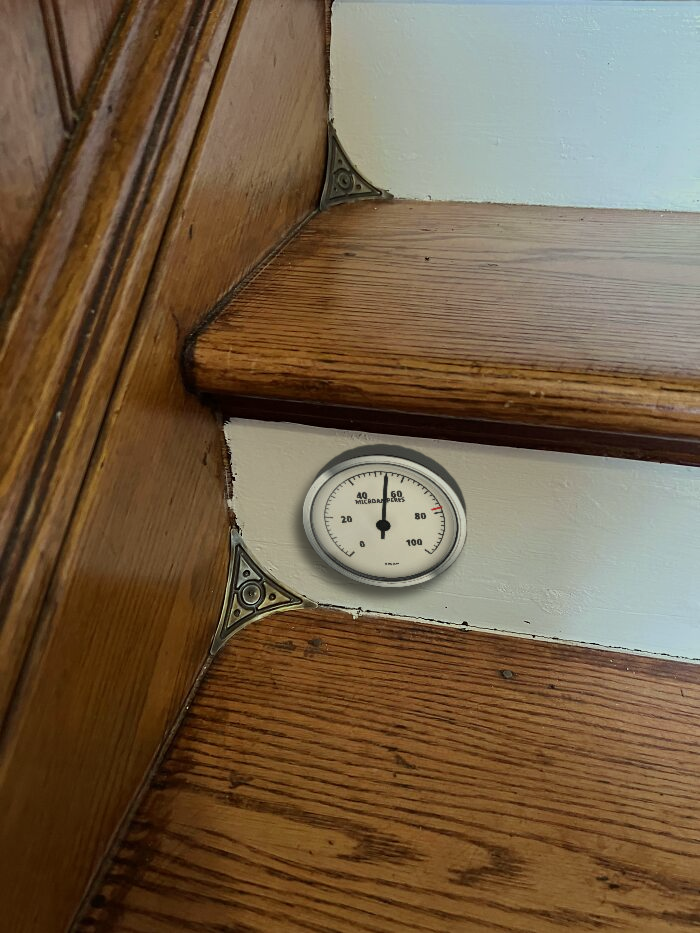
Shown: 54; µA
